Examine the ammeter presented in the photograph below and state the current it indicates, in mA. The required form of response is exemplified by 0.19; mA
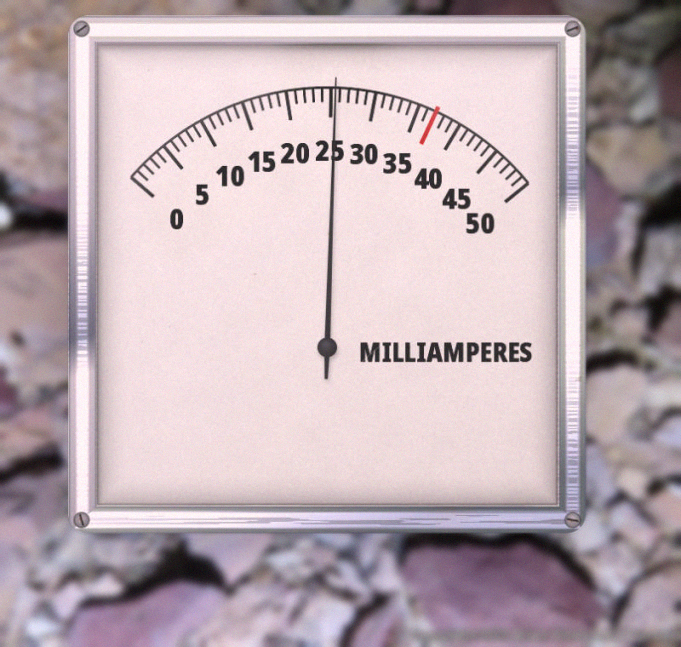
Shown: 25.5; mA
